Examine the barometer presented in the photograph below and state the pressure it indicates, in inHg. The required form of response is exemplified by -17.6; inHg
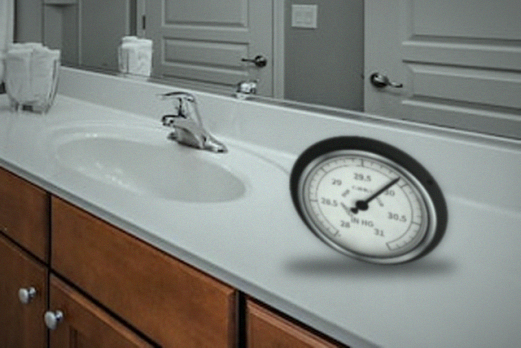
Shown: 29.9; inHg
